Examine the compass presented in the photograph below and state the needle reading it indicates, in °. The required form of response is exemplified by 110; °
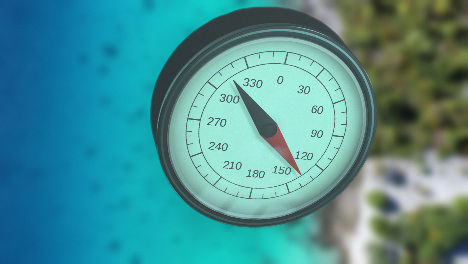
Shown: 135; °
